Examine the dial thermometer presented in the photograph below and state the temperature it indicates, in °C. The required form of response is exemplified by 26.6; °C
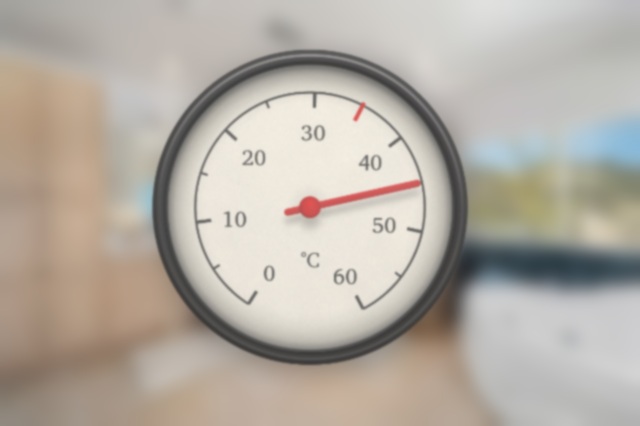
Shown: 45; °C
